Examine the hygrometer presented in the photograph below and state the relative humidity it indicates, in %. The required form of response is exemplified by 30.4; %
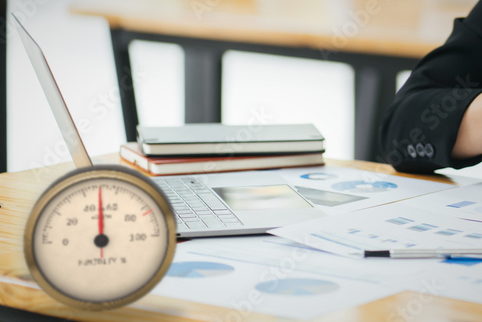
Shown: 50; %
